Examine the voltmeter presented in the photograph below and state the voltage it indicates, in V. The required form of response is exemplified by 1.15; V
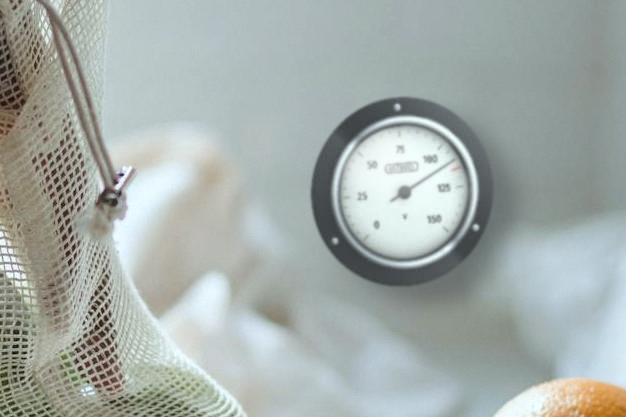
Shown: 110; V
